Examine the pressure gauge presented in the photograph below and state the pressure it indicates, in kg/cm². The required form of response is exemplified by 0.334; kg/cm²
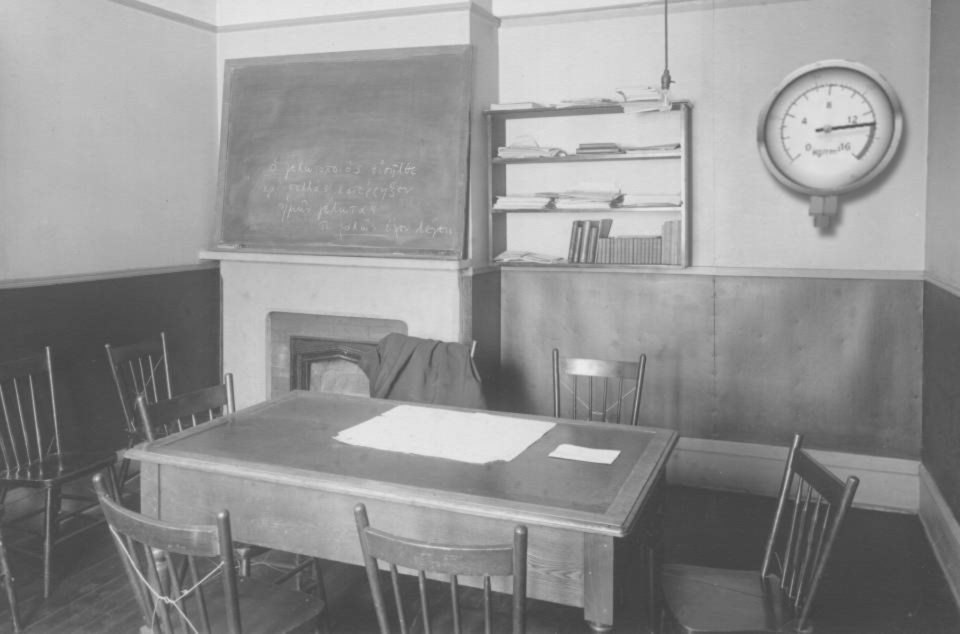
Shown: 13; kg/cm²
